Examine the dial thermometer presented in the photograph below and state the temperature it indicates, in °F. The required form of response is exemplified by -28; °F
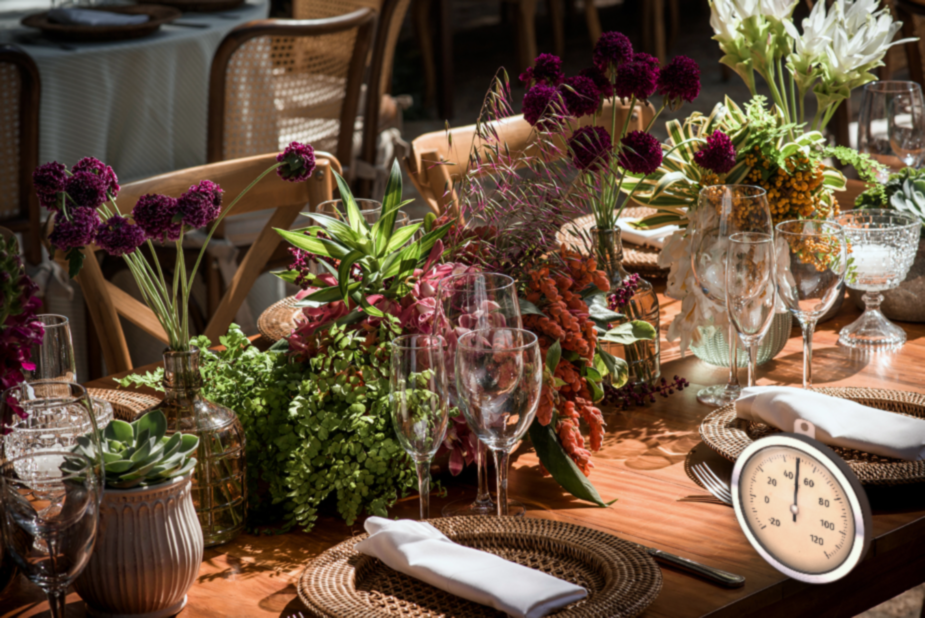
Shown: 50; °F
